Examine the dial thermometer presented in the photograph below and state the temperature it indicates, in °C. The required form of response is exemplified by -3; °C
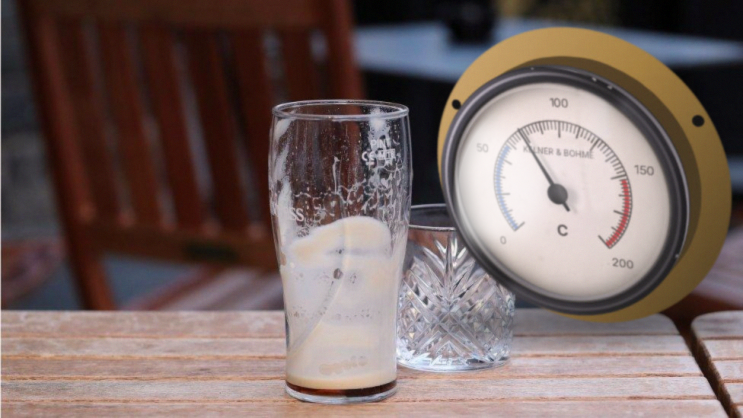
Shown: 75; °C
